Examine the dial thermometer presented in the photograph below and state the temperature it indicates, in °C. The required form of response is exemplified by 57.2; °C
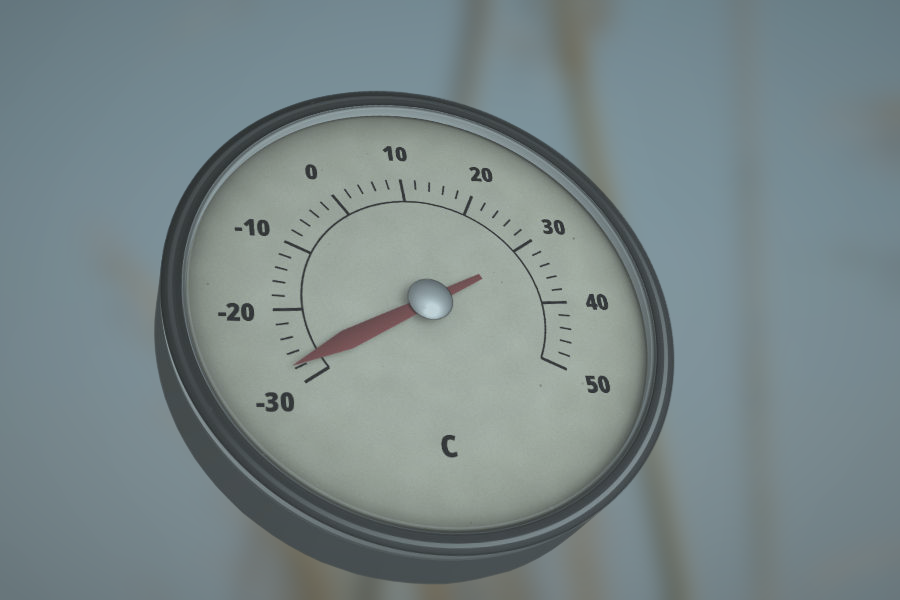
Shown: -28; °C
